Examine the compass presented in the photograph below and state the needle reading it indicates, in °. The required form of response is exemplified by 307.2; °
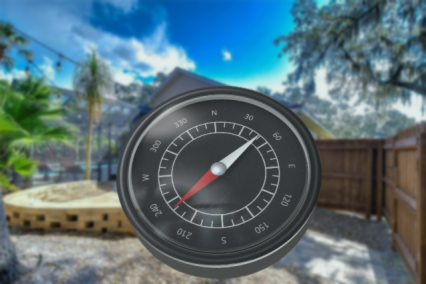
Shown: 230; °
